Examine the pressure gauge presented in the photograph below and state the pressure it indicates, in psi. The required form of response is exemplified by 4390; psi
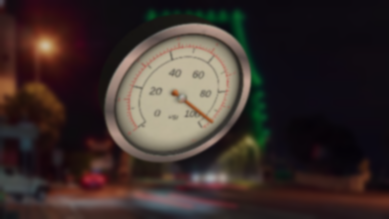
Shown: 95; psi
